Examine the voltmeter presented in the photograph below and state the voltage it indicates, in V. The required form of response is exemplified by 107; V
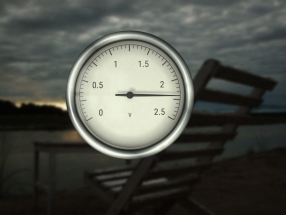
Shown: 2.2; V
